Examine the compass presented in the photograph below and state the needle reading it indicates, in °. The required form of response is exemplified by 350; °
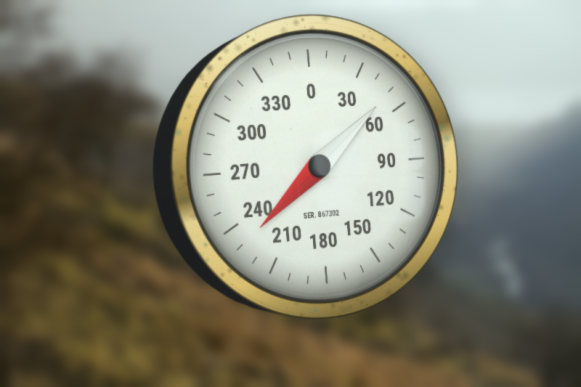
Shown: 230; °
